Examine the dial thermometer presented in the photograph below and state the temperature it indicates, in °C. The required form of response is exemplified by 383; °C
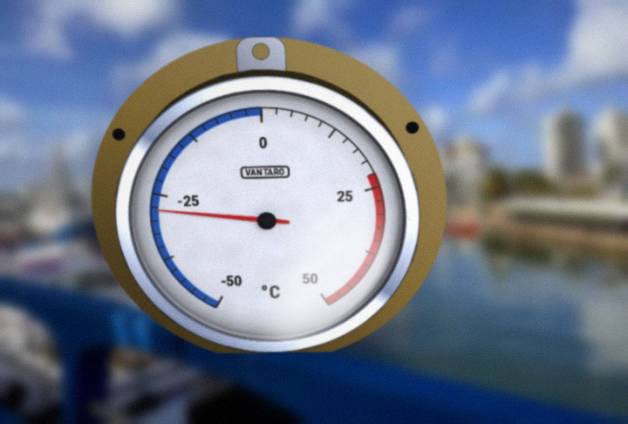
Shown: -27.5; °C
